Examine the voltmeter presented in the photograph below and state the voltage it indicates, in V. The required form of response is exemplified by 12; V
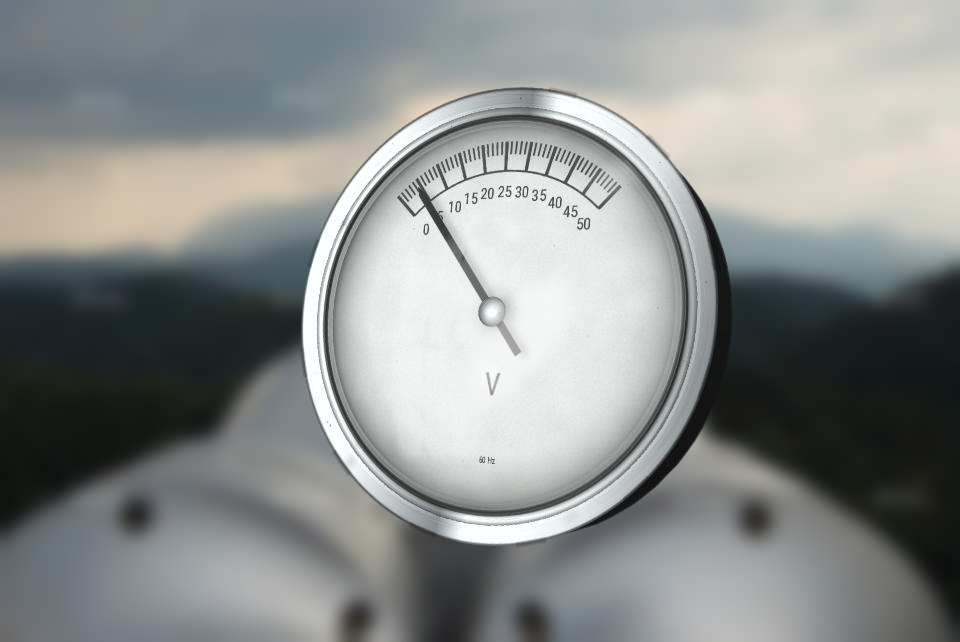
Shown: 5; V
